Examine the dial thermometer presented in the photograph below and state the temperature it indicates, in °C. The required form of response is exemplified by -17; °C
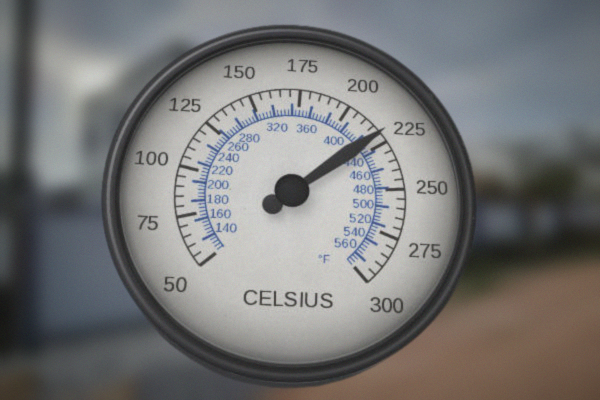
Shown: 220; °C
